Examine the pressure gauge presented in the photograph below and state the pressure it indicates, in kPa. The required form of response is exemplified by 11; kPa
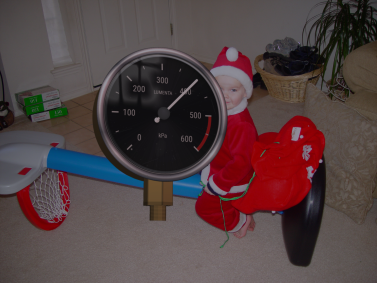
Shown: 400; kPa
